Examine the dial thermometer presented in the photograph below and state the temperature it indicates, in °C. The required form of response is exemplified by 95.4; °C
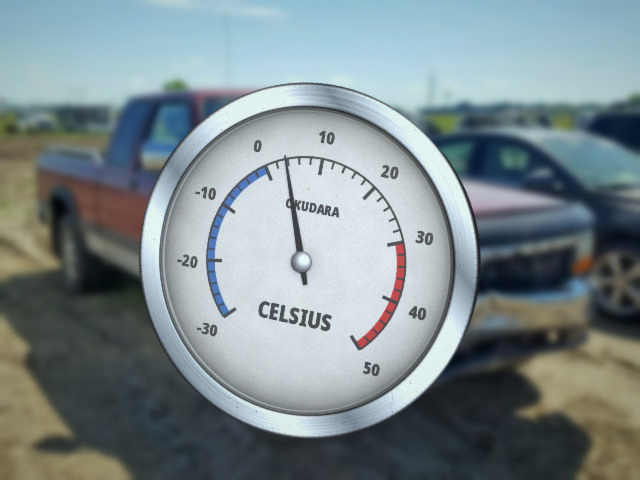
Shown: 4; °C
